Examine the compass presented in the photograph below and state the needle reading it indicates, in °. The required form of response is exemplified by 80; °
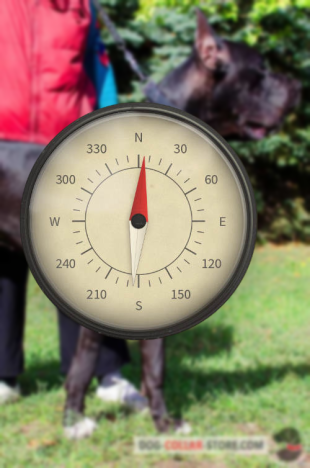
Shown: 5; °
